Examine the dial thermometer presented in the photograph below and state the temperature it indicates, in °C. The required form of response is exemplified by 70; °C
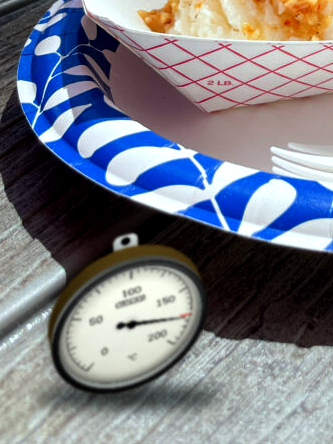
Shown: 175; °C
